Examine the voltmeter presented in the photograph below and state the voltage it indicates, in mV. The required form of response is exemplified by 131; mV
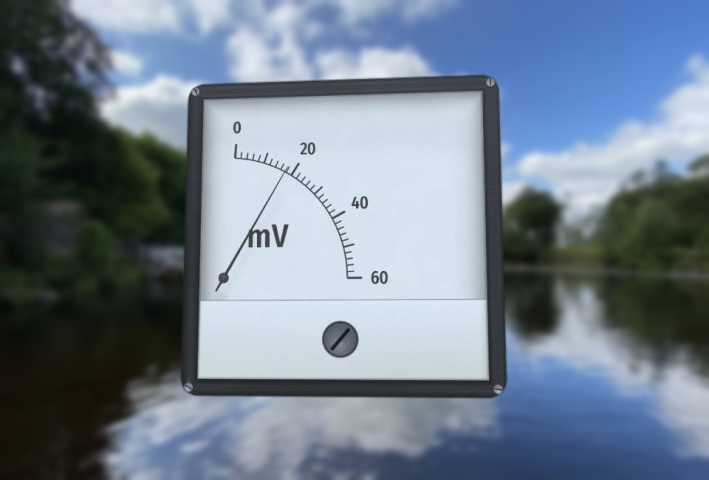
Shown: 18; mV
